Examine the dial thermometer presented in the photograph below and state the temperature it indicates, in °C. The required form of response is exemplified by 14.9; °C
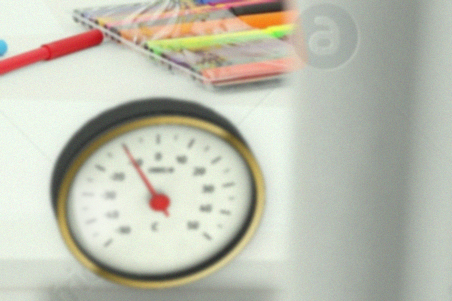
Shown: -10; °C
